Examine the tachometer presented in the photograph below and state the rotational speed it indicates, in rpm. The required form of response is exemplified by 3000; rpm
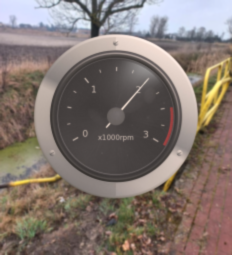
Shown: 2000; rpm
